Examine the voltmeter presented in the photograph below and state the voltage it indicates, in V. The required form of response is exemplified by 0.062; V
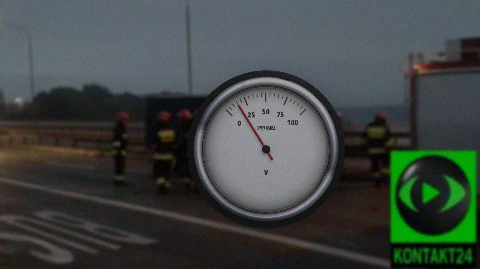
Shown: 15; V
